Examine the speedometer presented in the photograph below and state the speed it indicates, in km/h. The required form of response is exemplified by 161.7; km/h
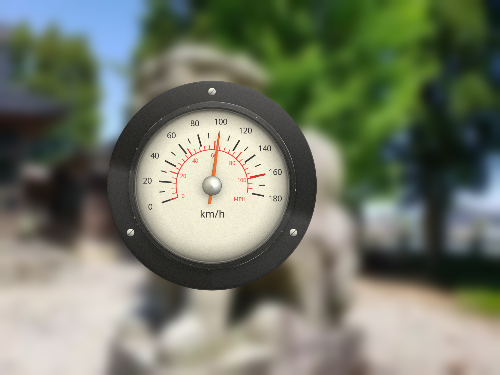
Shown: 100; km/h
